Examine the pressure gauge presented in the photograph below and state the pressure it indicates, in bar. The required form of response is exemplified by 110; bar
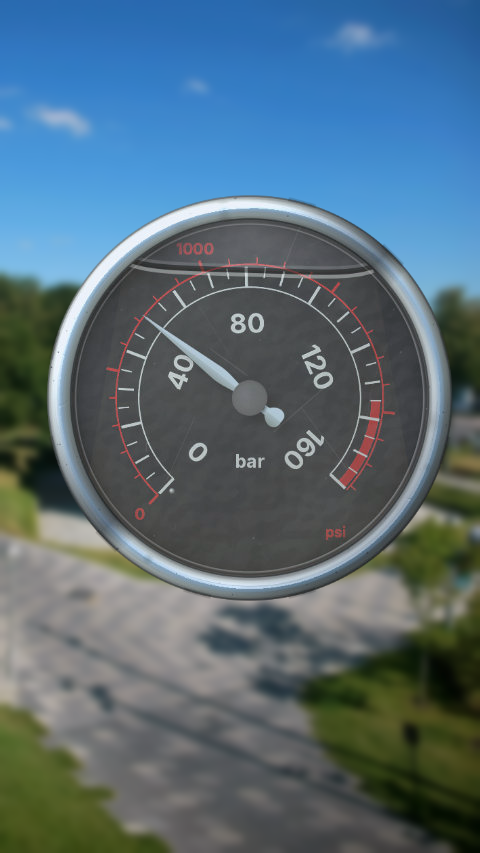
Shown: 50; bar
